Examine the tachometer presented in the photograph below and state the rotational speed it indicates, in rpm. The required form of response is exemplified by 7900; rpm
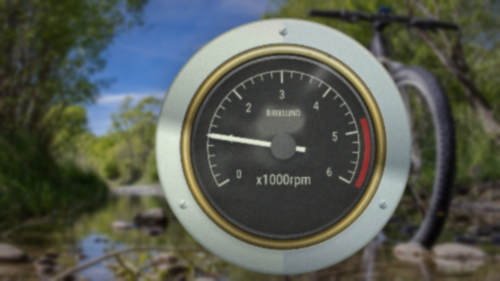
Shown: 1000; rpm
